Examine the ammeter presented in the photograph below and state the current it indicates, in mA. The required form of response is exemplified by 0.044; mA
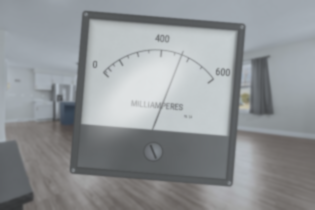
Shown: 475; mA
